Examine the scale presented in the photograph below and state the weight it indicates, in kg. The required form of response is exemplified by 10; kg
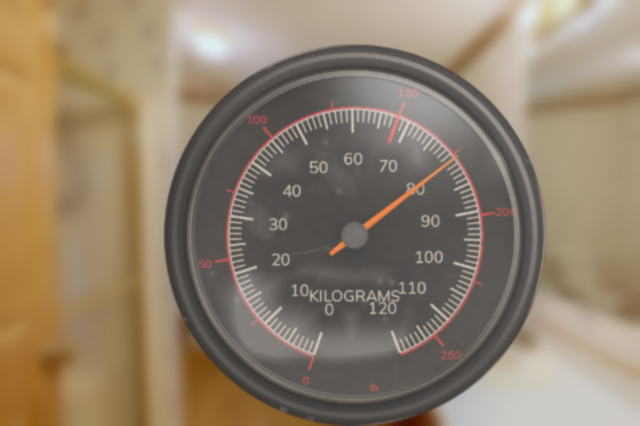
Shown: 80; kg
